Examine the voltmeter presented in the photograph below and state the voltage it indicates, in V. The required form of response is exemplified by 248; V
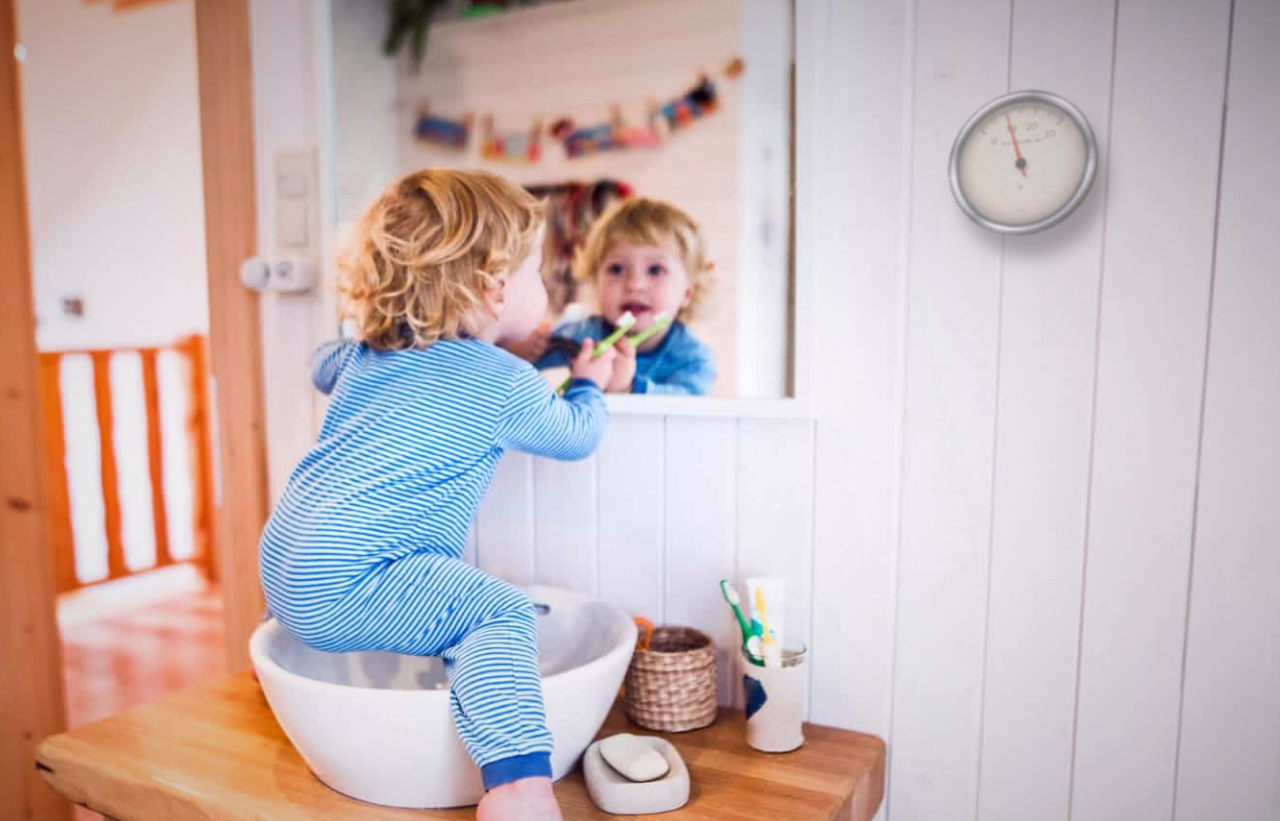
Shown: 10; V
